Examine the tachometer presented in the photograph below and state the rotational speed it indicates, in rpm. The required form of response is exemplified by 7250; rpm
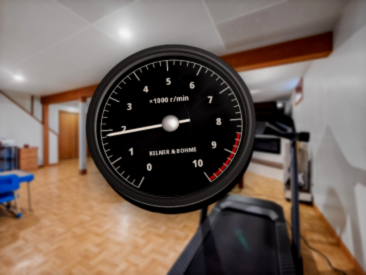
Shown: 1800; rpm
